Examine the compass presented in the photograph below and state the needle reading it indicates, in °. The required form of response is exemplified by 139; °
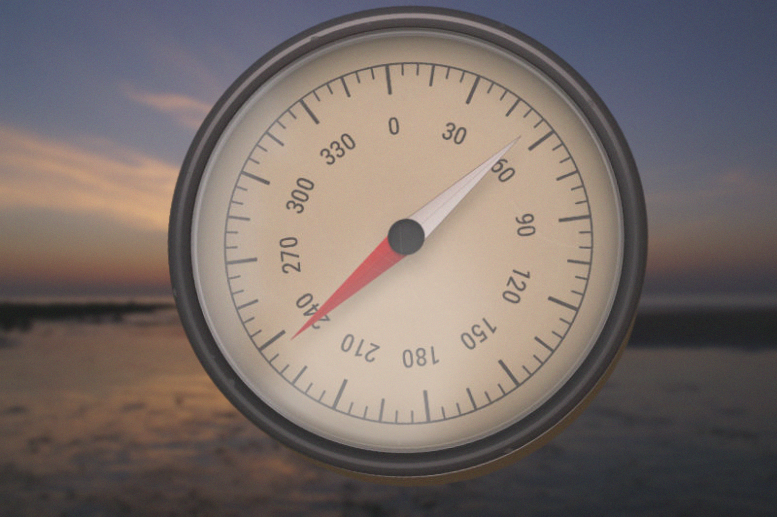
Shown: 235; °
